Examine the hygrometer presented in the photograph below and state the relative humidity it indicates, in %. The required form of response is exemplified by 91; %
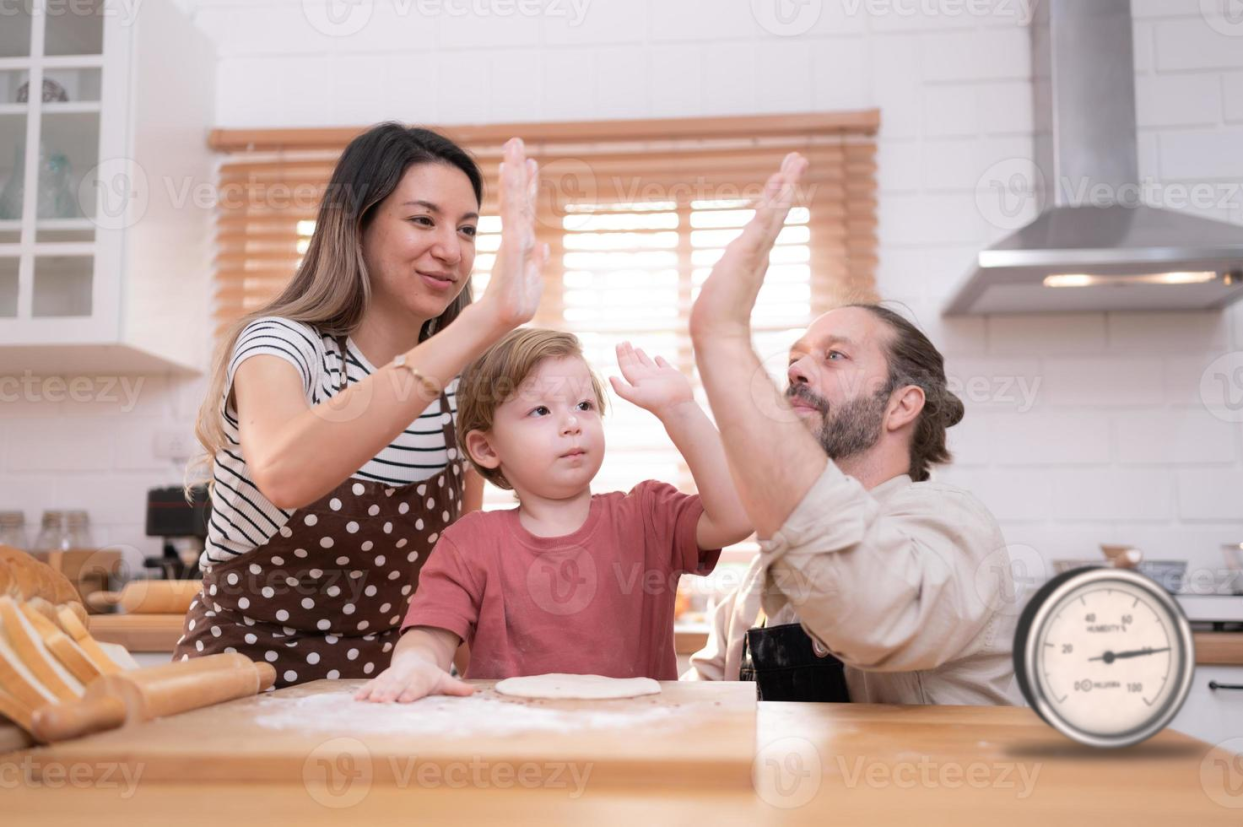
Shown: 80; %
